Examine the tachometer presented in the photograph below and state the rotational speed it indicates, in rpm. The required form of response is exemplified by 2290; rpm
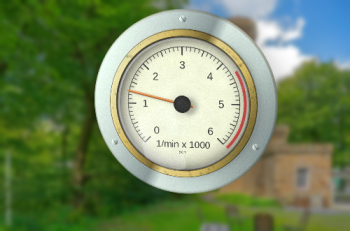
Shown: 1300; rpm
